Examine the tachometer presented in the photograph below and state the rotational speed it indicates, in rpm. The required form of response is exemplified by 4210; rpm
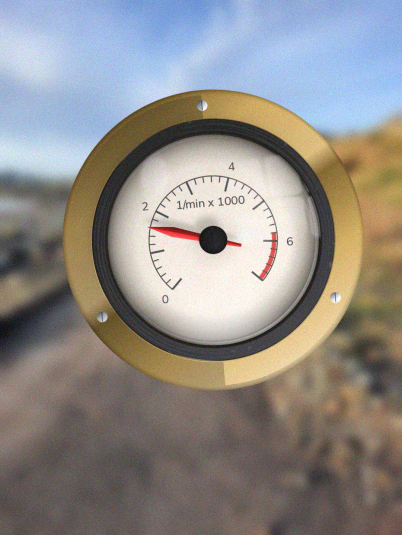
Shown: 1600; rpm
